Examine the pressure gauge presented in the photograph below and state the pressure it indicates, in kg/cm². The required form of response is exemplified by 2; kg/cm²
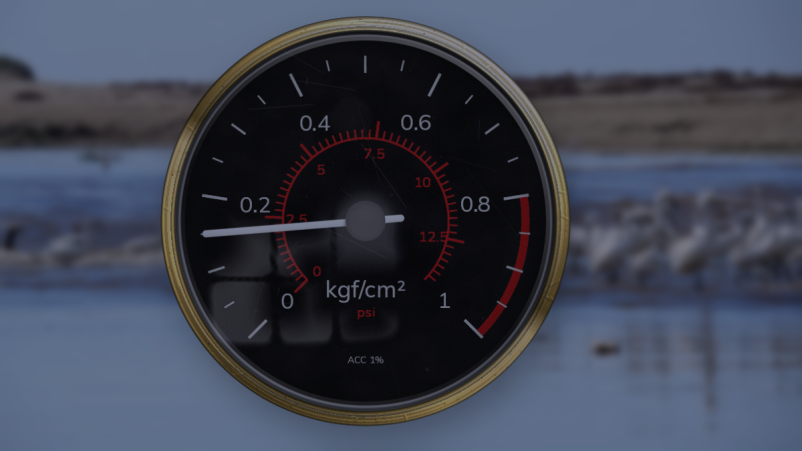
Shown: 0.15; kg/cm²
